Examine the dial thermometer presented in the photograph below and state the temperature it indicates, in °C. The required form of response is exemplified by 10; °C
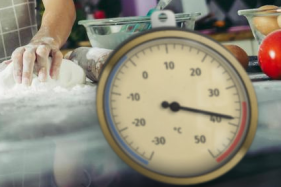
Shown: 38; °C
